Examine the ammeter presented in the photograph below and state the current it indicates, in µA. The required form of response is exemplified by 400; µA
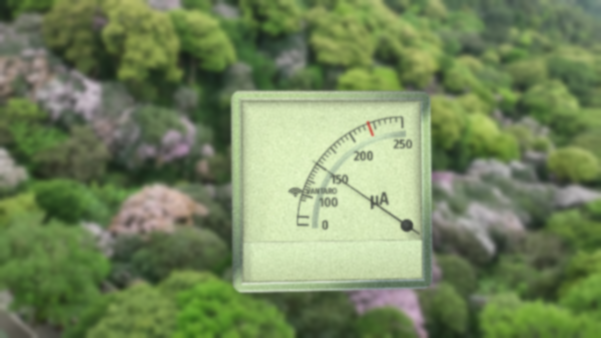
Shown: 150; µA
